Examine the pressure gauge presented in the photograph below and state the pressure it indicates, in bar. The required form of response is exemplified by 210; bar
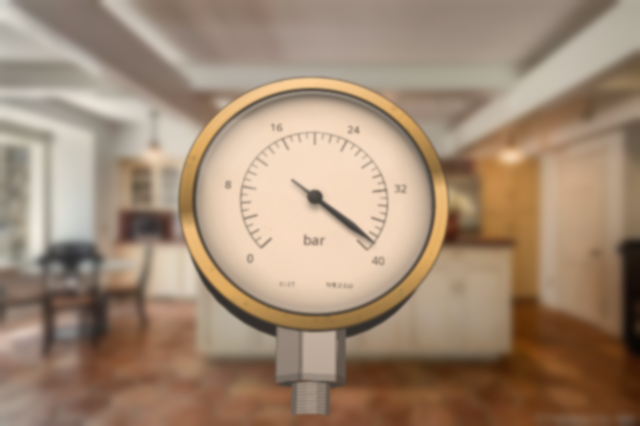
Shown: 39; bar
